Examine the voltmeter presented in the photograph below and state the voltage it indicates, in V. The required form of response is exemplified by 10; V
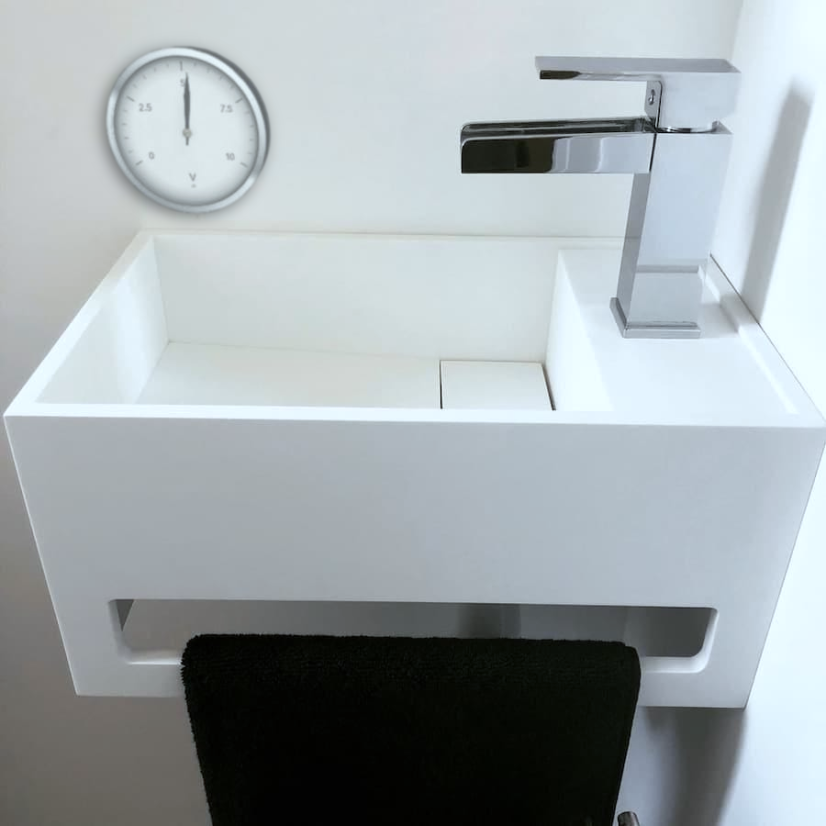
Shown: 5.25; V
